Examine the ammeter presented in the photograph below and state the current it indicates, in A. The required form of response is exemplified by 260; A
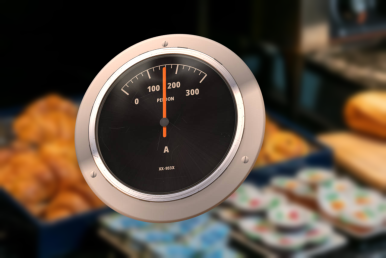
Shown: 160; A
